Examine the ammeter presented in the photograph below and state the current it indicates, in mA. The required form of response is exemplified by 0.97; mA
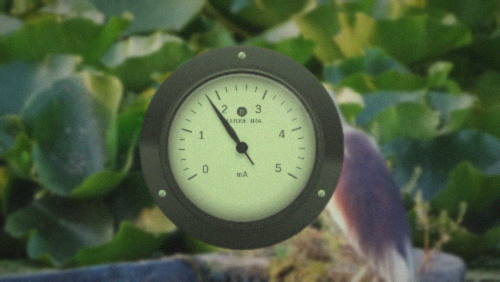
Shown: 1.8; mA
